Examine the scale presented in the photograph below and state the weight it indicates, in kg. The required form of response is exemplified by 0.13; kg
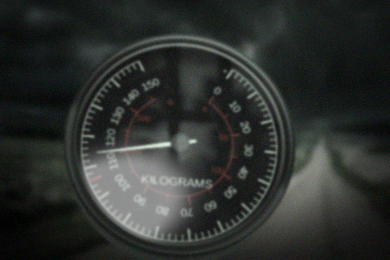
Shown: 114; kg
